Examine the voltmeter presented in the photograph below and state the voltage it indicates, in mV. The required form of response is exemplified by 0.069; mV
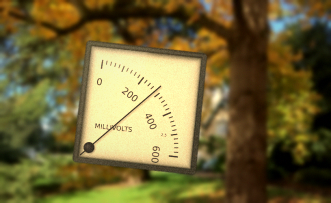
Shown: 280; mV
